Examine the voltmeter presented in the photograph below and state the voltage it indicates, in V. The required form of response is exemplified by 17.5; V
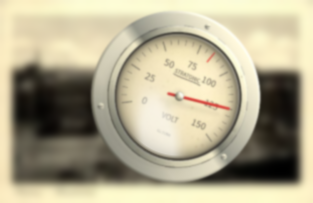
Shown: 125; V
